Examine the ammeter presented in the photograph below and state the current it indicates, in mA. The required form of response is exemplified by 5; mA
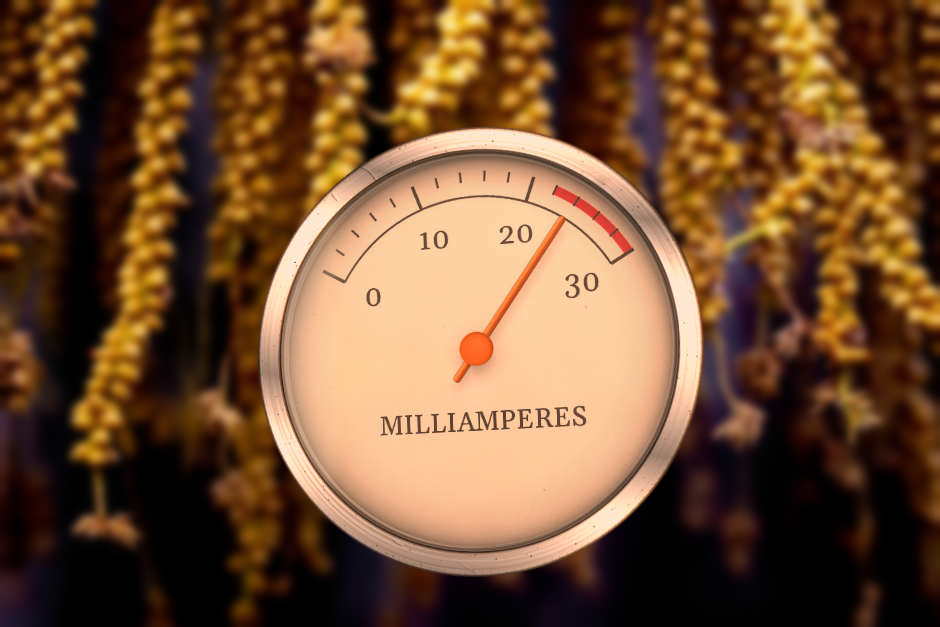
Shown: 24; mA
